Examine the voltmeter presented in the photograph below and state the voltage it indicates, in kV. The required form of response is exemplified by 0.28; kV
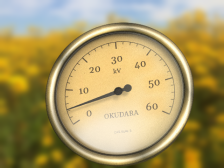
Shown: 4; kV
